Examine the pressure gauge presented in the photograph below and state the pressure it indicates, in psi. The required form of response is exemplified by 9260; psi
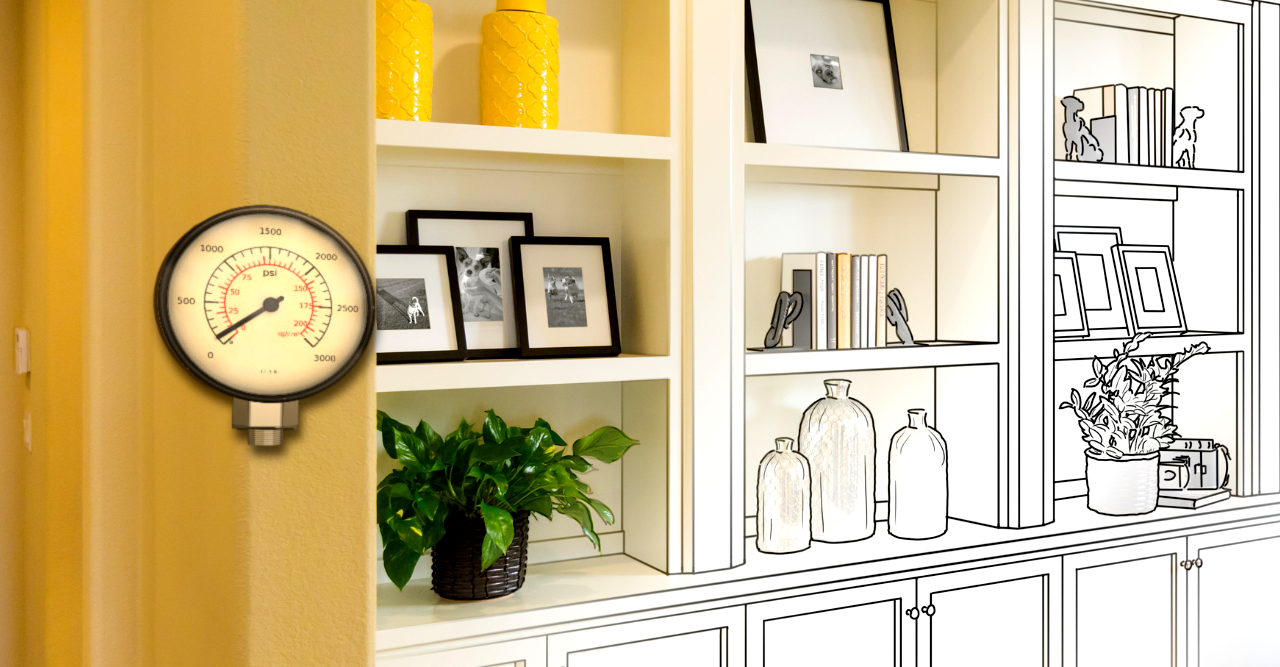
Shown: 100; psi
